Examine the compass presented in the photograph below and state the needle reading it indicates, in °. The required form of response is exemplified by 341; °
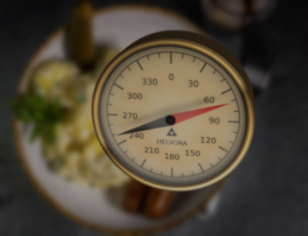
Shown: 70; °
